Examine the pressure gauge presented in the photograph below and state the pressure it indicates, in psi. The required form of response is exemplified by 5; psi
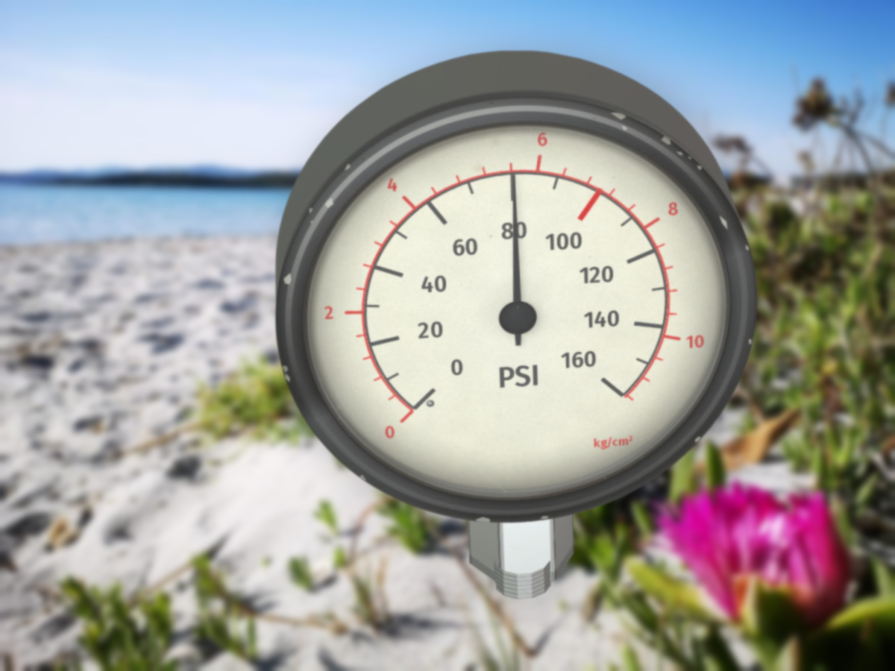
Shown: 80; psi
